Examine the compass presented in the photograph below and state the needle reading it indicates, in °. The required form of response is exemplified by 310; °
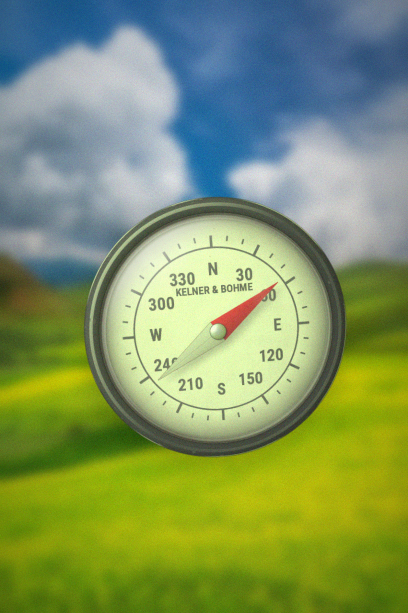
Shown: 55; °
